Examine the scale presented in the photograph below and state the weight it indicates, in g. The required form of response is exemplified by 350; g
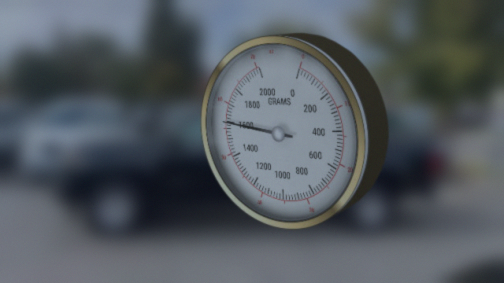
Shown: 1600; g
